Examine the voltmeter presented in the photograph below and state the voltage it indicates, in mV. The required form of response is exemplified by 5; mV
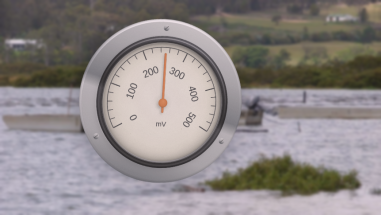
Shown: 250; mV
